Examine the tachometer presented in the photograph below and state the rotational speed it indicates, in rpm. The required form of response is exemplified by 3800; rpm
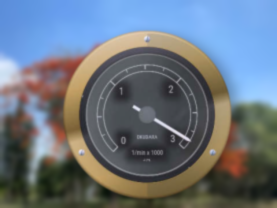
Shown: 2875; rpm
